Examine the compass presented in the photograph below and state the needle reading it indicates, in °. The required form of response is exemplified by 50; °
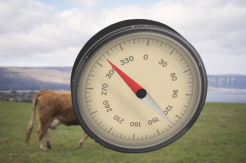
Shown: 310; °
